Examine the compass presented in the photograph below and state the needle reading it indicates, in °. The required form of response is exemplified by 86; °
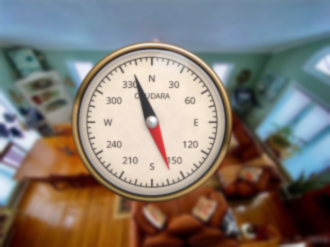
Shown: 160; °
